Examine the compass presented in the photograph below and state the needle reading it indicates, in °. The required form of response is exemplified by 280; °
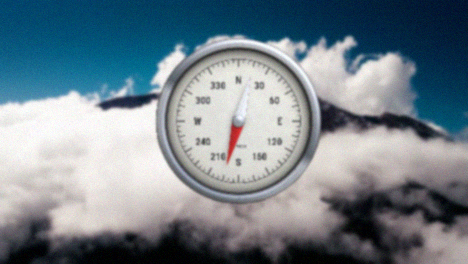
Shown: 195; °
